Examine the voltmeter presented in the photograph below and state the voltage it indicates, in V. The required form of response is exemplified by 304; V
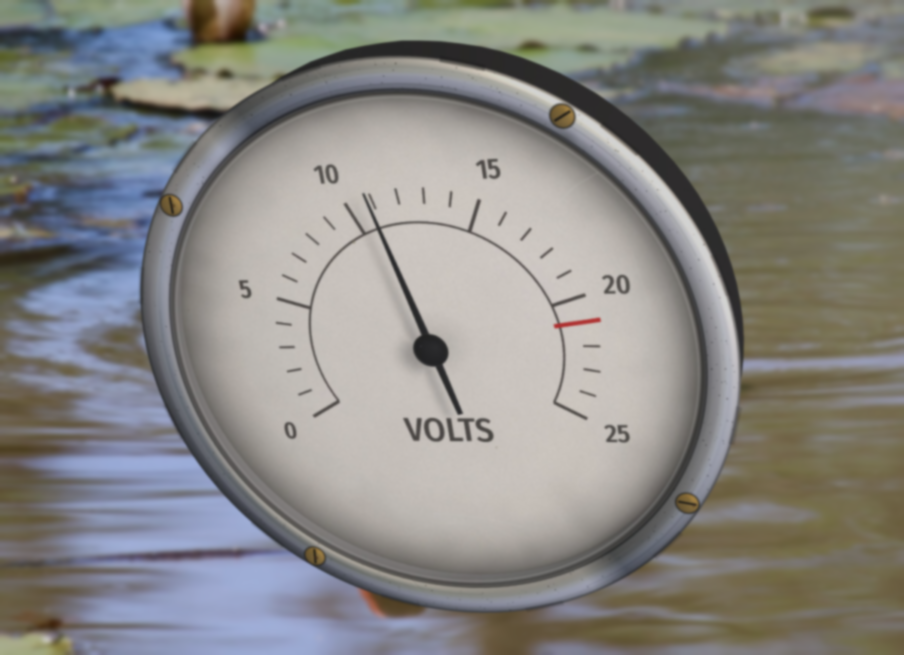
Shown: 11; V
